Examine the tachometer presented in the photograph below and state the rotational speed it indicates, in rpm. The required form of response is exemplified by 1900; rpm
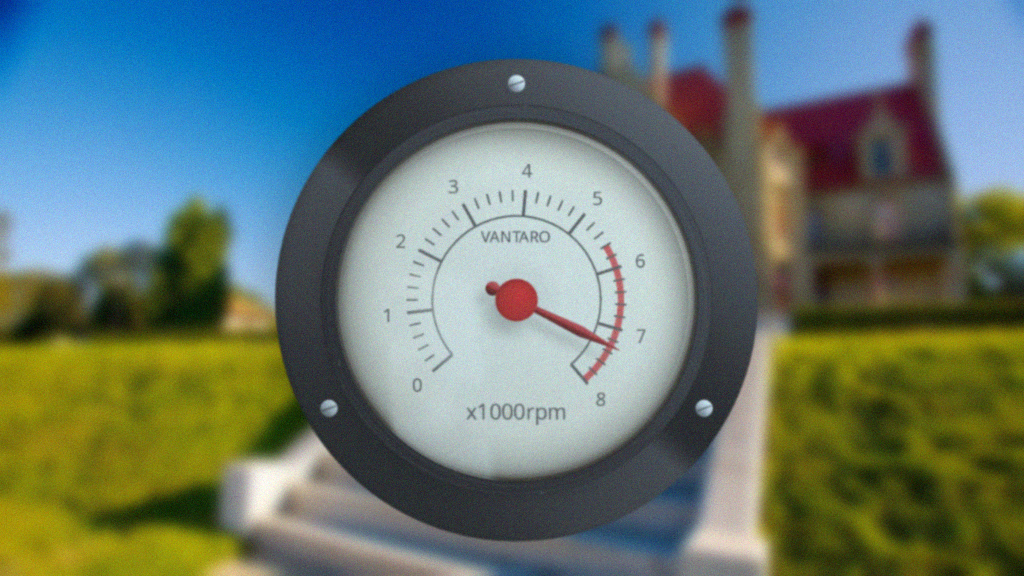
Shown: 7300; rpm
